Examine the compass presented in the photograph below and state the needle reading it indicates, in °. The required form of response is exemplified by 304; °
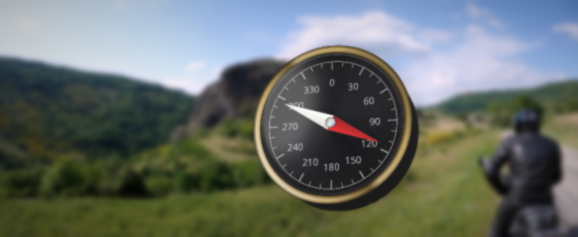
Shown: 115; °
